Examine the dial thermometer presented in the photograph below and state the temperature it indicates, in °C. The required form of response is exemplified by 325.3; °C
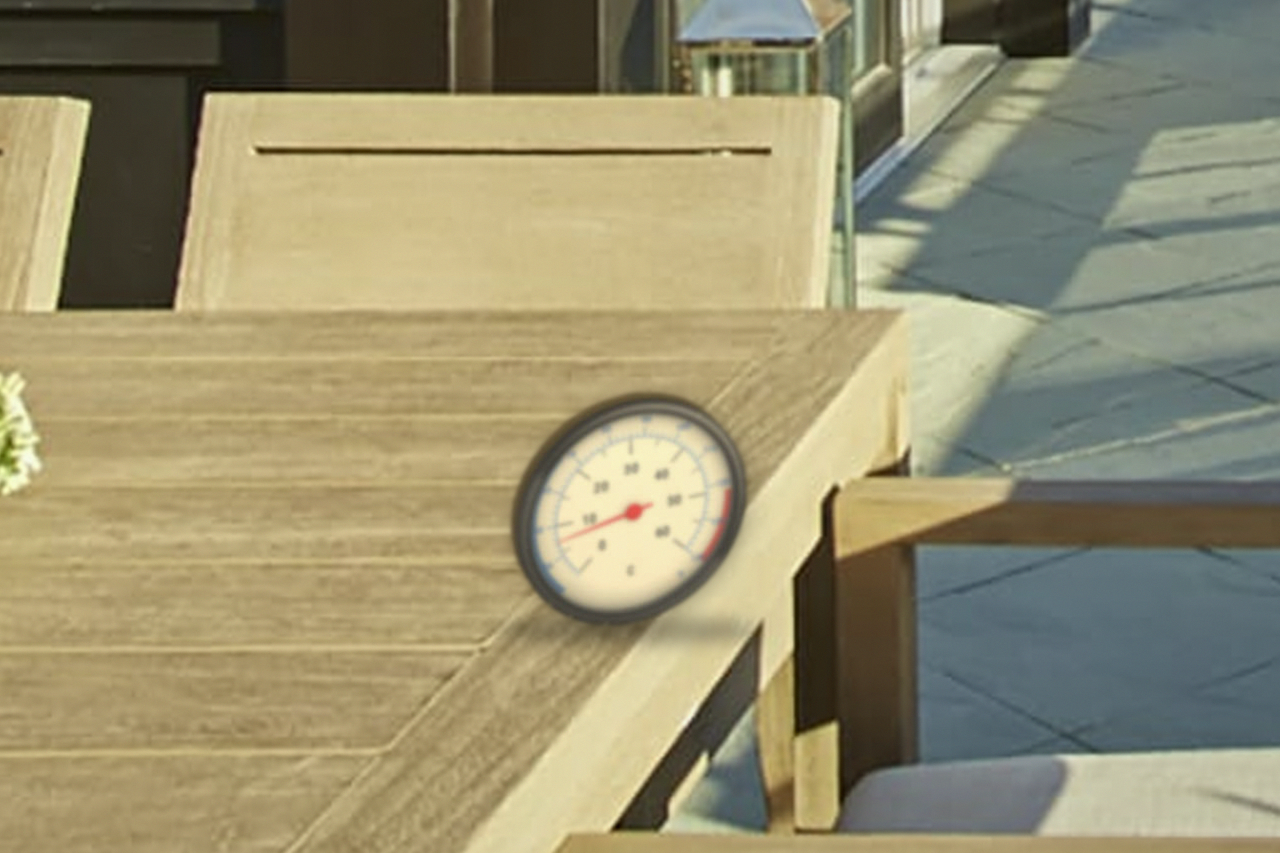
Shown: 7.5; °C
